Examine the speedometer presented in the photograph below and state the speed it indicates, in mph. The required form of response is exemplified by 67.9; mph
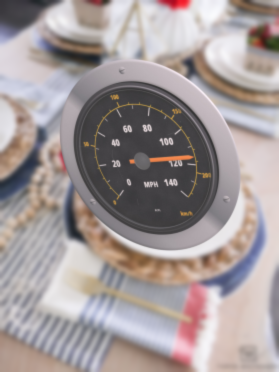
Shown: 115; mph
